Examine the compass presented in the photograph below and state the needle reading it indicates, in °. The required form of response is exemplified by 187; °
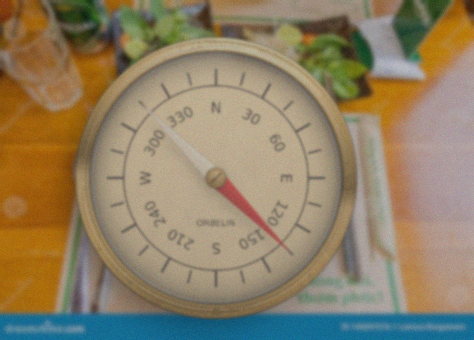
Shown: 135; °
